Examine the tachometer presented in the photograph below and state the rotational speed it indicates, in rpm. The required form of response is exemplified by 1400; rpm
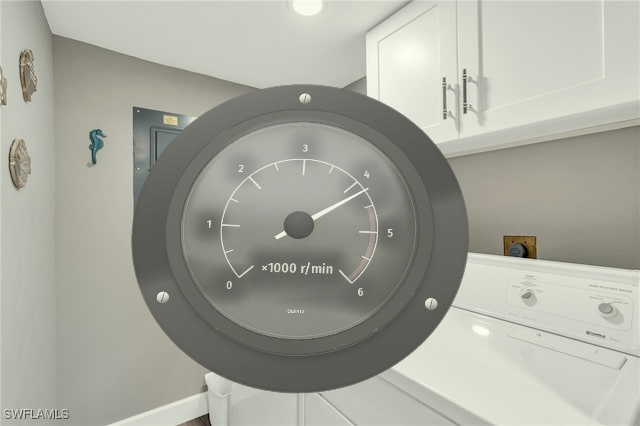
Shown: 4250; rpm
